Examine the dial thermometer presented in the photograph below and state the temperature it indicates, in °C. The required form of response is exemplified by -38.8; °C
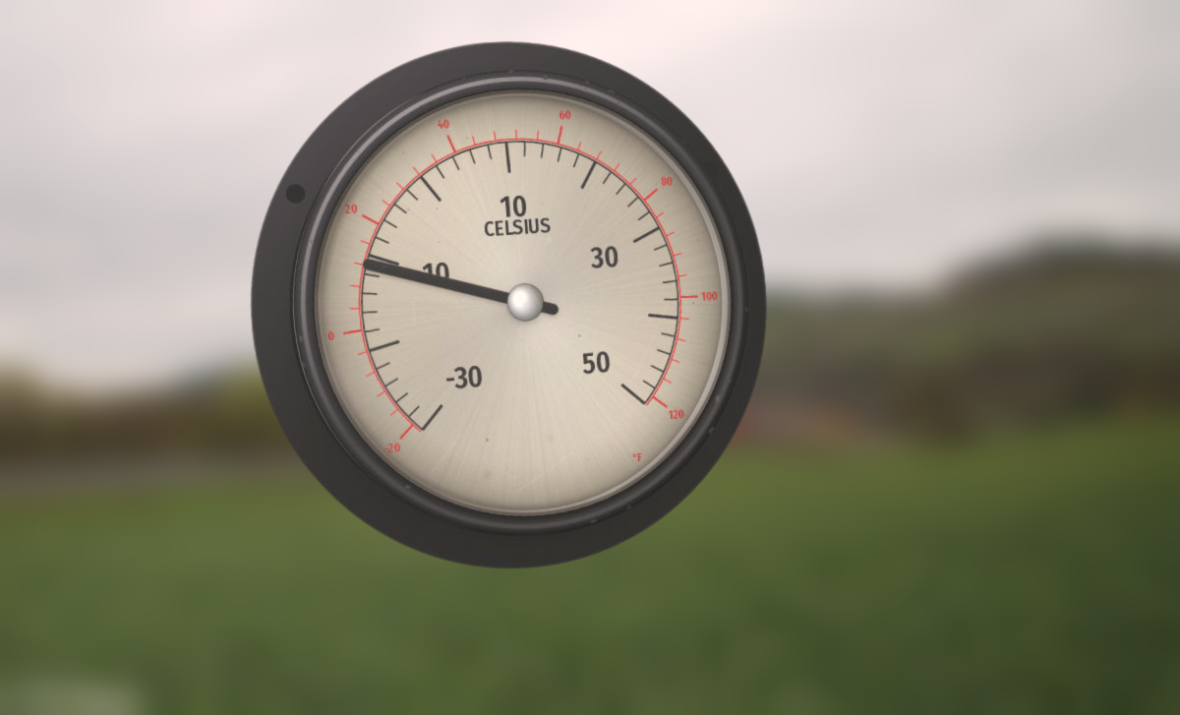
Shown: -11; °C
